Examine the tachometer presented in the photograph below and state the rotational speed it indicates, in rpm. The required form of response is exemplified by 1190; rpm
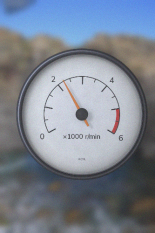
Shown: 2250; rpm
